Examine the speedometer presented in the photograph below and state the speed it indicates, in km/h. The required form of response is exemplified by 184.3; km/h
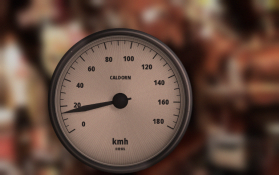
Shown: 15; km/h
